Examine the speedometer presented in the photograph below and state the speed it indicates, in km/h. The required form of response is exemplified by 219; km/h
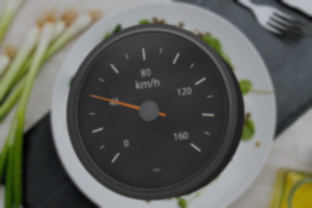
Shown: 40; km/h
